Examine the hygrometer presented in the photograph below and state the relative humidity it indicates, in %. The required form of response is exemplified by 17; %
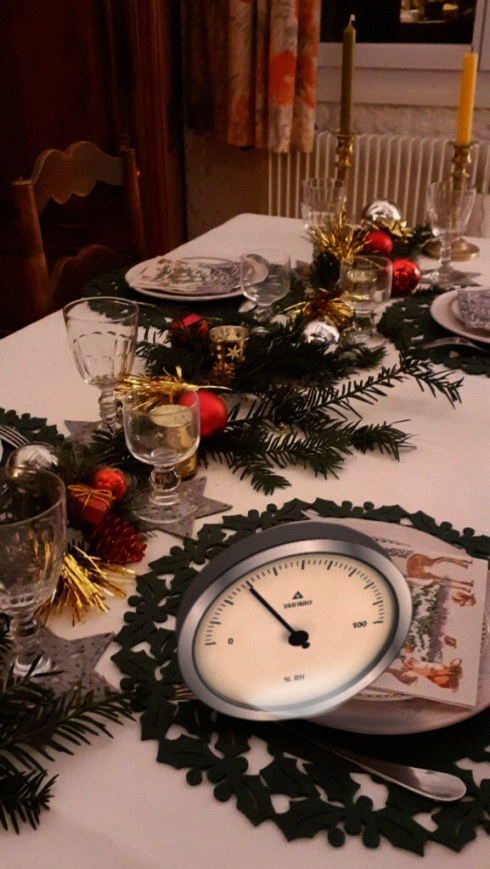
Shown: 30; %
